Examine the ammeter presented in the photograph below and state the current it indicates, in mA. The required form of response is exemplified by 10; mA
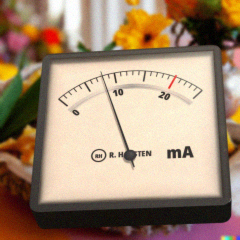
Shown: 8; mA
